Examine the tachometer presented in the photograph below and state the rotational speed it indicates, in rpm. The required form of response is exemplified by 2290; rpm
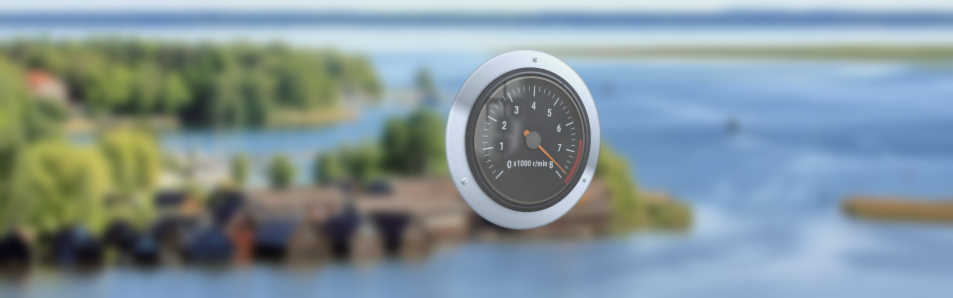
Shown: 7800; rpm
